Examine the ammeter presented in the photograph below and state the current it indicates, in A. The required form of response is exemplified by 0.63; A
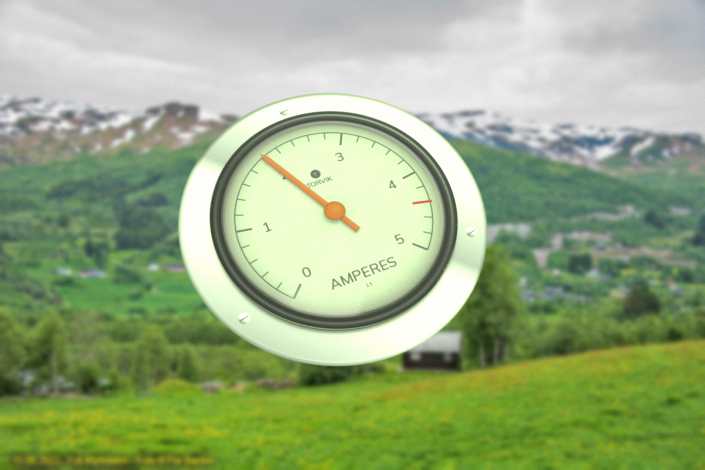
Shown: 2; A
